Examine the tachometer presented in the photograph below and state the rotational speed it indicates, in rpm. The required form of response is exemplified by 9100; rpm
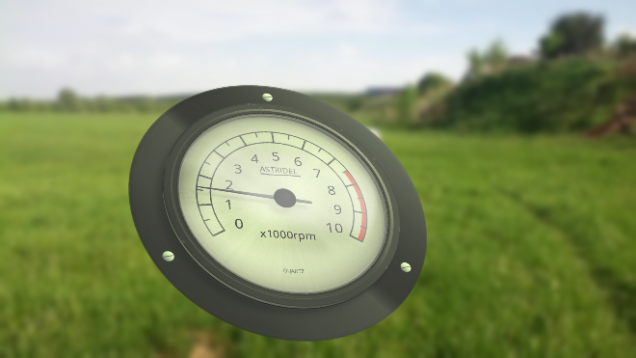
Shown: 1500; rpm
